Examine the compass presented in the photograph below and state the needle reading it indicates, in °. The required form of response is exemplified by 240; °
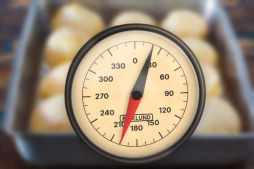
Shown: 200; °
